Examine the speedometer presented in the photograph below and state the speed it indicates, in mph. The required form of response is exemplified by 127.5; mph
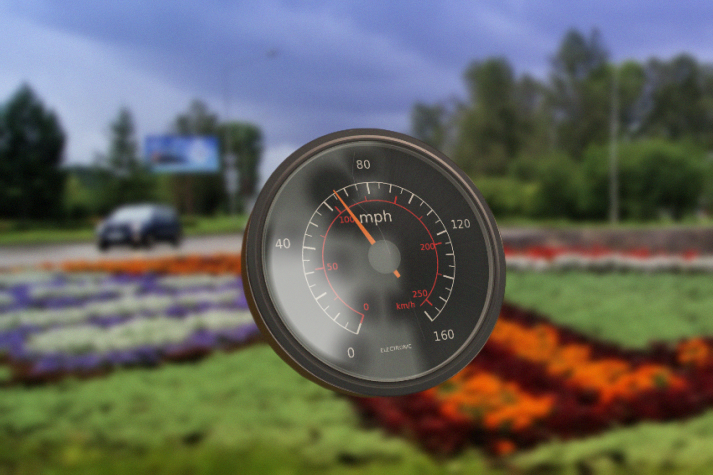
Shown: 65; mph
